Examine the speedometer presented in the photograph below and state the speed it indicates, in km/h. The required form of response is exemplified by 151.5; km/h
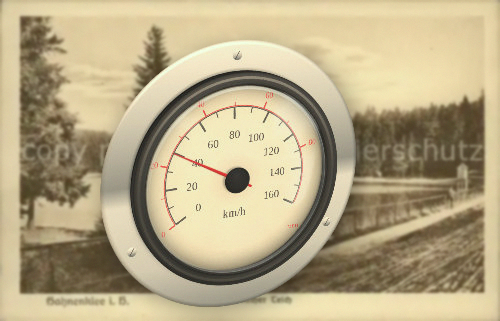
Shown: 40; km/h
